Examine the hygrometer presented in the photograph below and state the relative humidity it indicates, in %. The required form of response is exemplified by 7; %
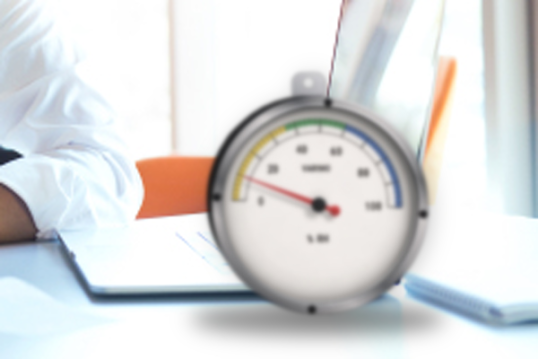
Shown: 10; %
